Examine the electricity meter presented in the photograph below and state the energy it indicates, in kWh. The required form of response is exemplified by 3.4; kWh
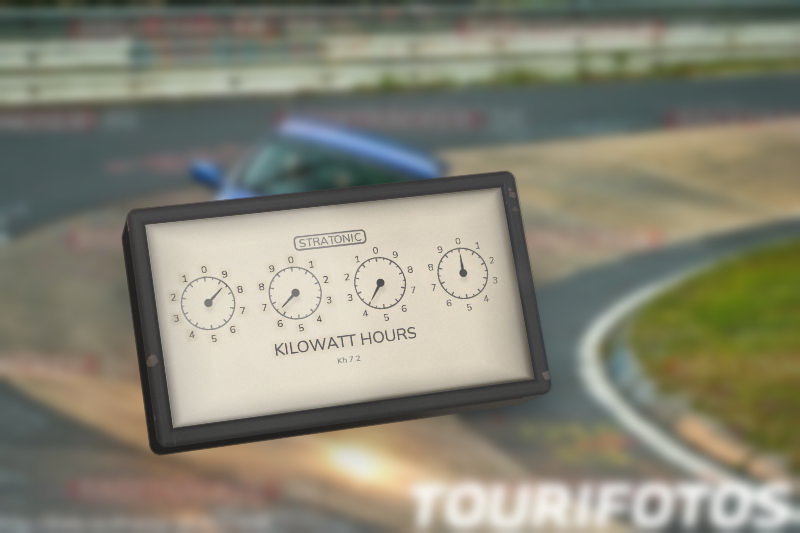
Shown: 8640; kWh
